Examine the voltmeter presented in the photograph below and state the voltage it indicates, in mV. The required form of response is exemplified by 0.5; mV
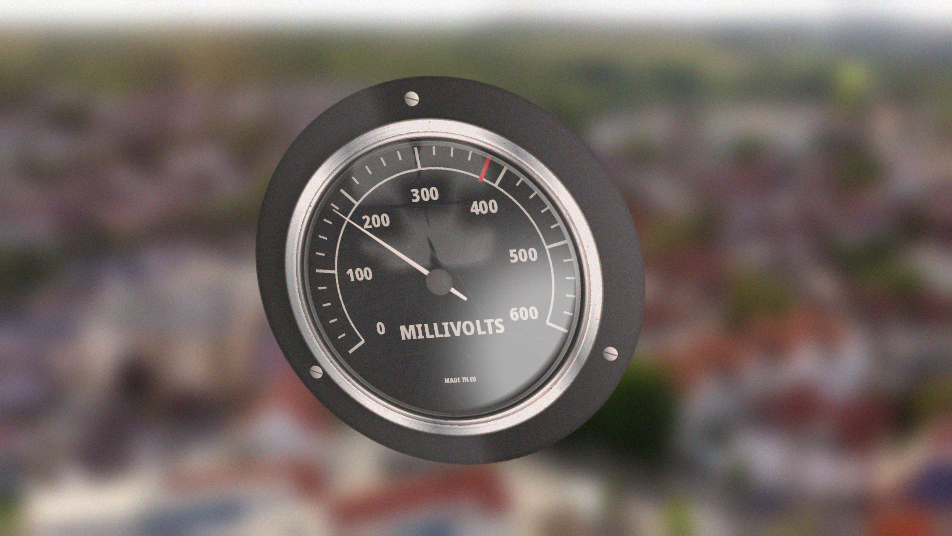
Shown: 180; mV
